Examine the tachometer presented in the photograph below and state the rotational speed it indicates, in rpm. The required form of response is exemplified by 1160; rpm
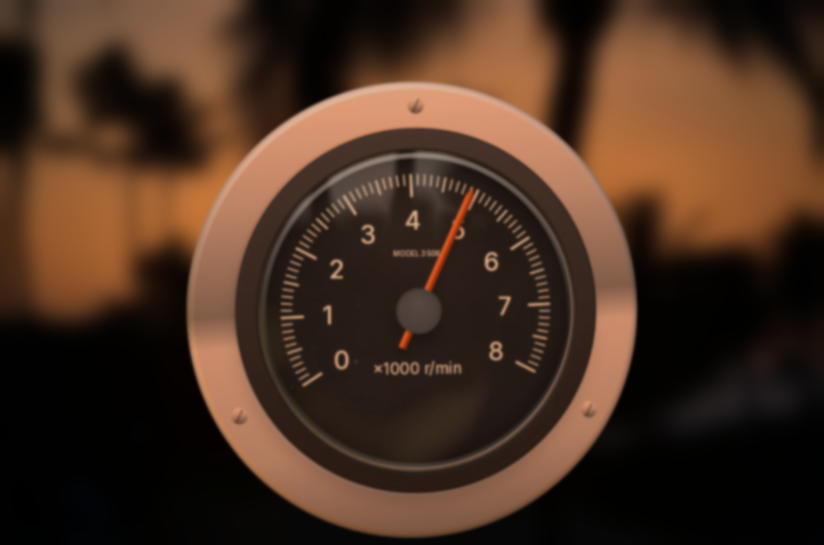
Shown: 4900; rpm
